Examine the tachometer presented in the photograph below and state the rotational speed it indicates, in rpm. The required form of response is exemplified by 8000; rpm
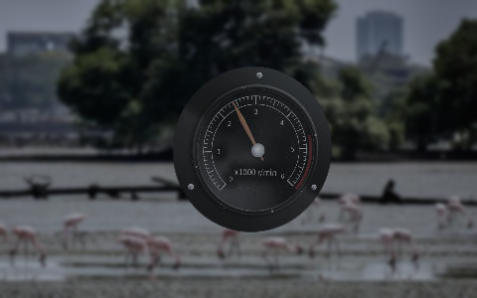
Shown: 2400; rpm
